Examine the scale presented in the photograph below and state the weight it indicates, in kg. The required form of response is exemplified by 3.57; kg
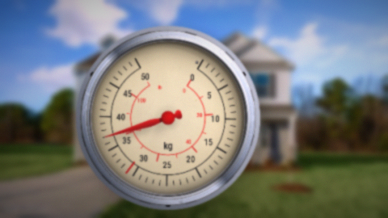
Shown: 37; kg
